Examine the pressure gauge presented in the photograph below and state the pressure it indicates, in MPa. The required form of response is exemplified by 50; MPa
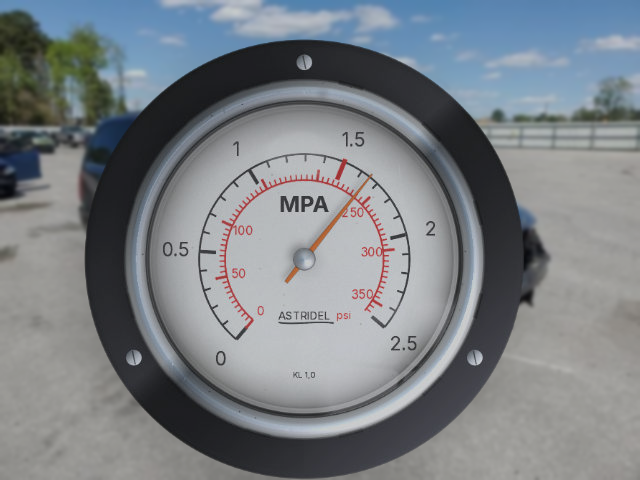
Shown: 1.65; MPa
